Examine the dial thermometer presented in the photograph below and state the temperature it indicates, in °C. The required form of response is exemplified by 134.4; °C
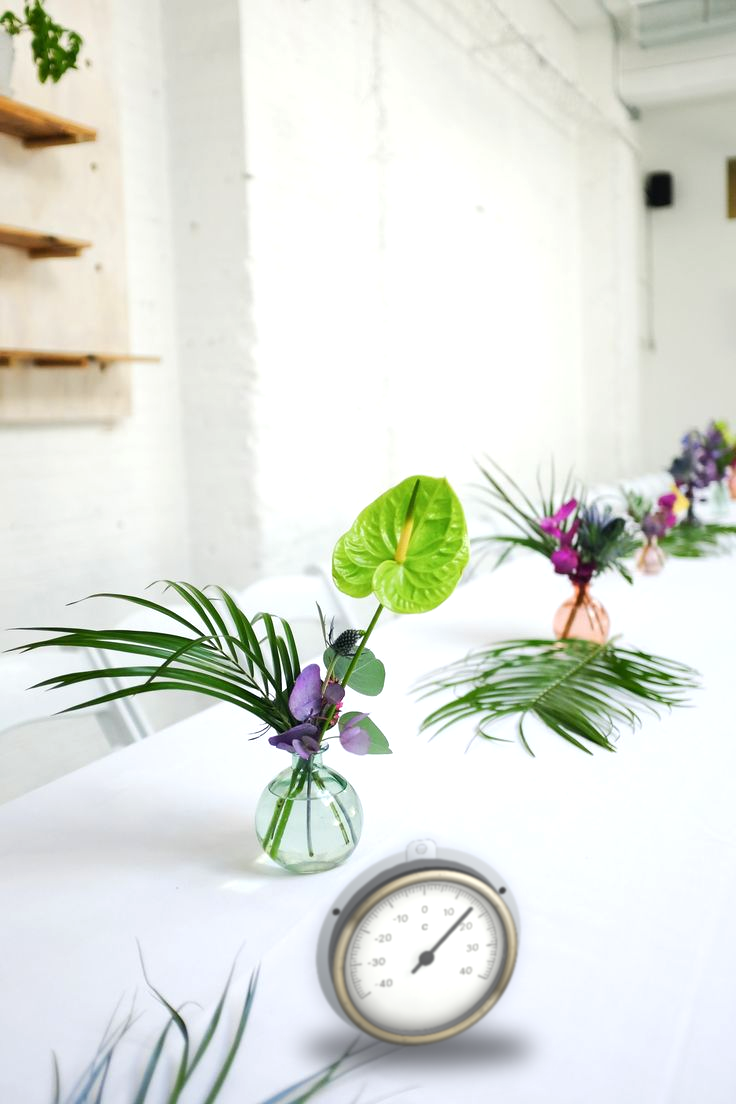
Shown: 15; °C
